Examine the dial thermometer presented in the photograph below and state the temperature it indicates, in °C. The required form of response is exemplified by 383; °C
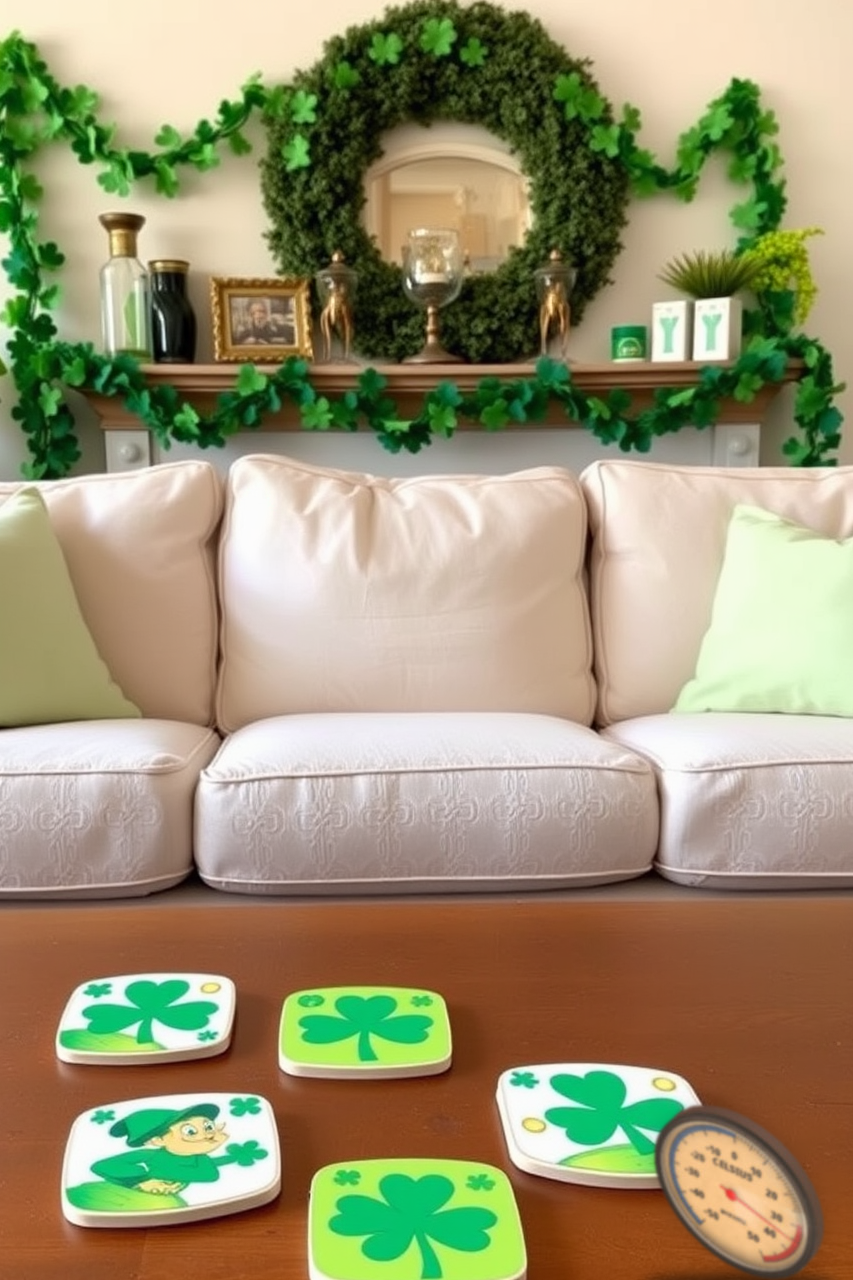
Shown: 35; °C
